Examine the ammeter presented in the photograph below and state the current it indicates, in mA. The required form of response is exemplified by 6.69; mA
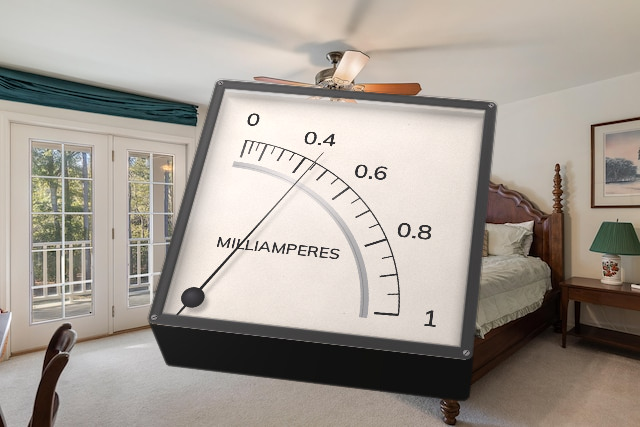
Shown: 0.45; mA
